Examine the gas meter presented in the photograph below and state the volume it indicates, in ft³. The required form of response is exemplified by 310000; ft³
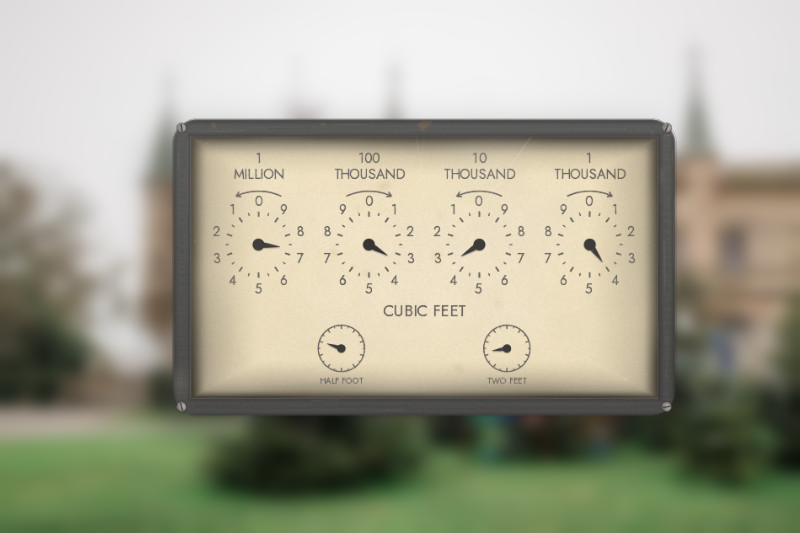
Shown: 733400; ft³
